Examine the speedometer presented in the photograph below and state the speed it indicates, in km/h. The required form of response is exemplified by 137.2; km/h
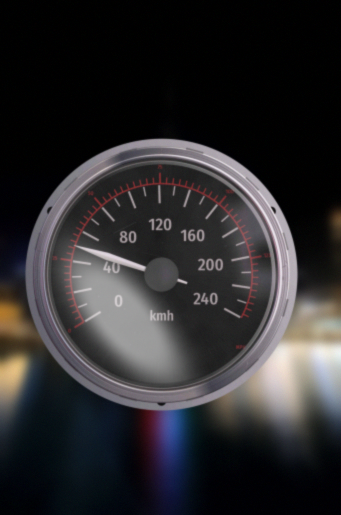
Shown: 50; km/h
